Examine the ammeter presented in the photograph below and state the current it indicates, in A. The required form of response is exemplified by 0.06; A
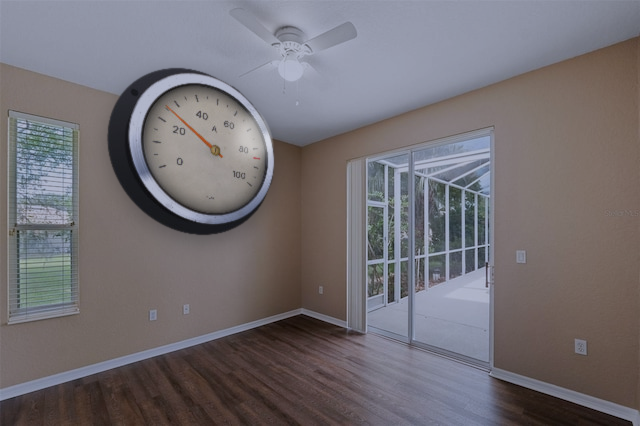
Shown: 25; A
